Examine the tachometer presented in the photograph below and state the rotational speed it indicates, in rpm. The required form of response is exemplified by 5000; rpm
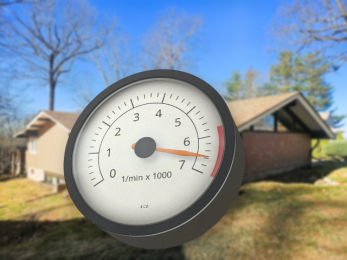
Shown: 6600; rpm
